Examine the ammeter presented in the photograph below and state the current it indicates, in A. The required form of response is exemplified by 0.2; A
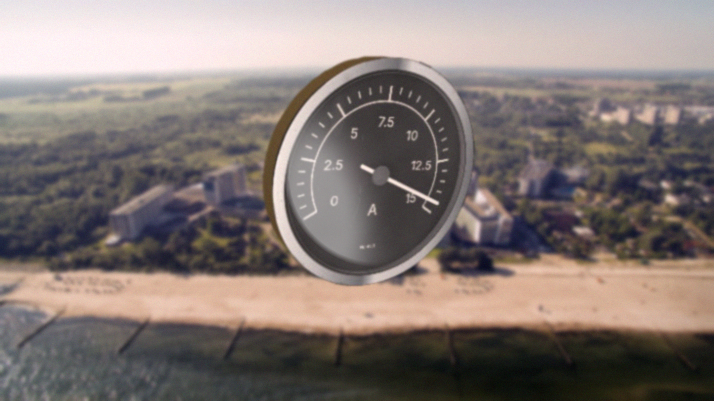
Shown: 14.5; A
